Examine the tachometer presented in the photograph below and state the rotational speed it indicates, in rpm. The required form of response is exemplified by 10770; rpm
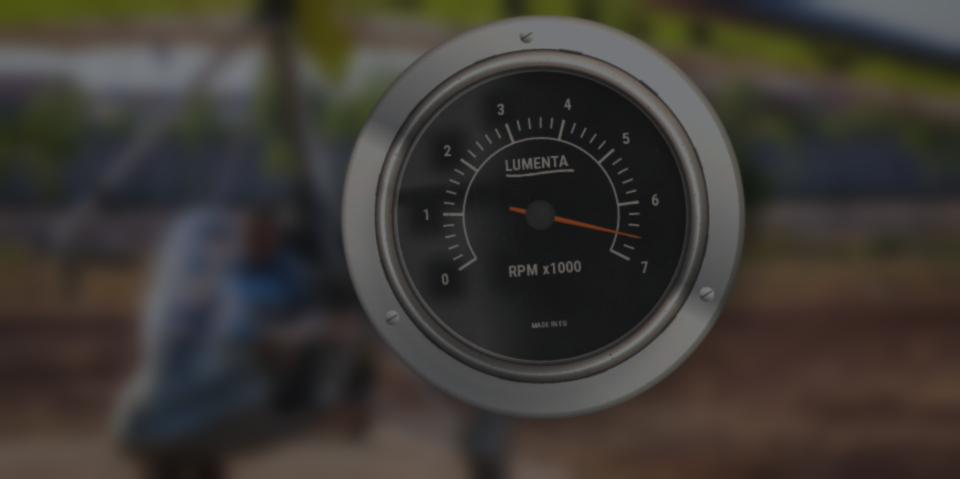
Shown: 6600; rpm
